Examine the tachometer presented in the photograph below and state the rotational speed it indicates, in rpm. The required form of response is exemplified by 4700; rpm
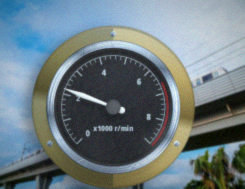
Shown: 2200; rpm
